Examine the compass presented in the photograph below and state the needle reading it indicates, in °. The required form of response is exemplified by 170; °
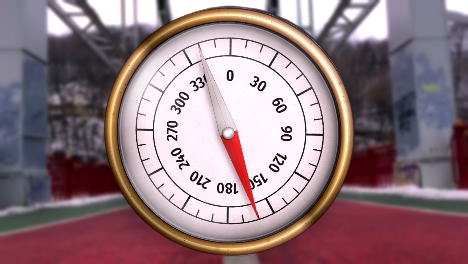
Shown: 160; °
